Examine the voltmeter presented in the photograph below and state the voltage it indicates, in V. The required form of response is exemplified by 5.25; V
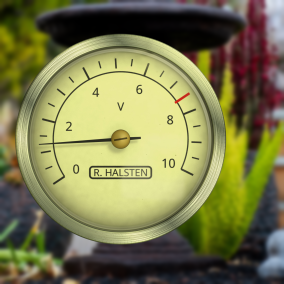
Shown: 1.25; V
